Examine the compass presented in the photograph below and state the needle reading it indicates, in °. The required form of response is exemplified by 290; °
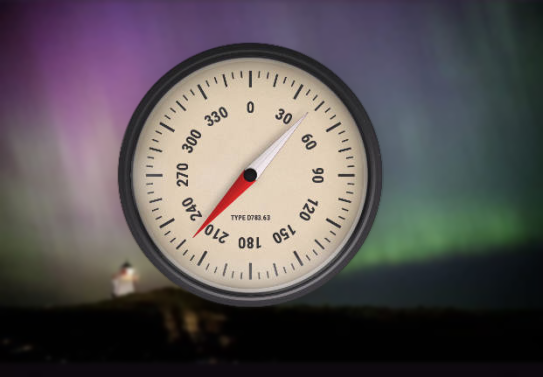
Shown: 222.5; °
